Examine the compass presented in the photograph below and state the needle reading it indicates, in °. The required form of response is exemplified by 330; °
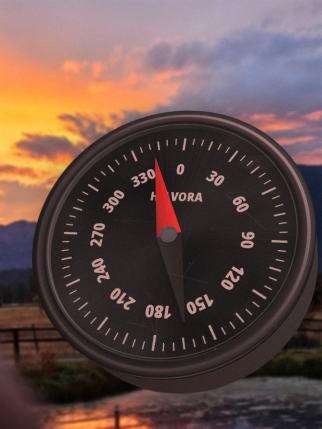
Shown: 342.5; °
